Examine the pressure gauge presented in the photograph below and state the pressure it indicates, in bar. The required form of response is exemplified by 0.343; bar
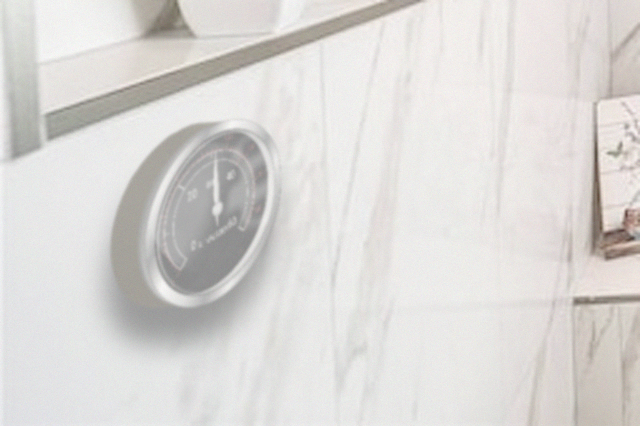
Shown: 30; bar
